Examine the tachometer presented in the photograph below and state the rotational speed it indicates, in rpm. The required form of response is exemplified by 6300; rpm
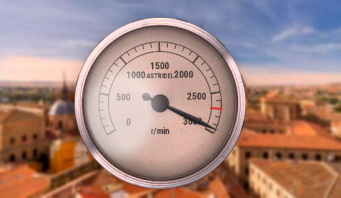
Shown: 2950; rpm
